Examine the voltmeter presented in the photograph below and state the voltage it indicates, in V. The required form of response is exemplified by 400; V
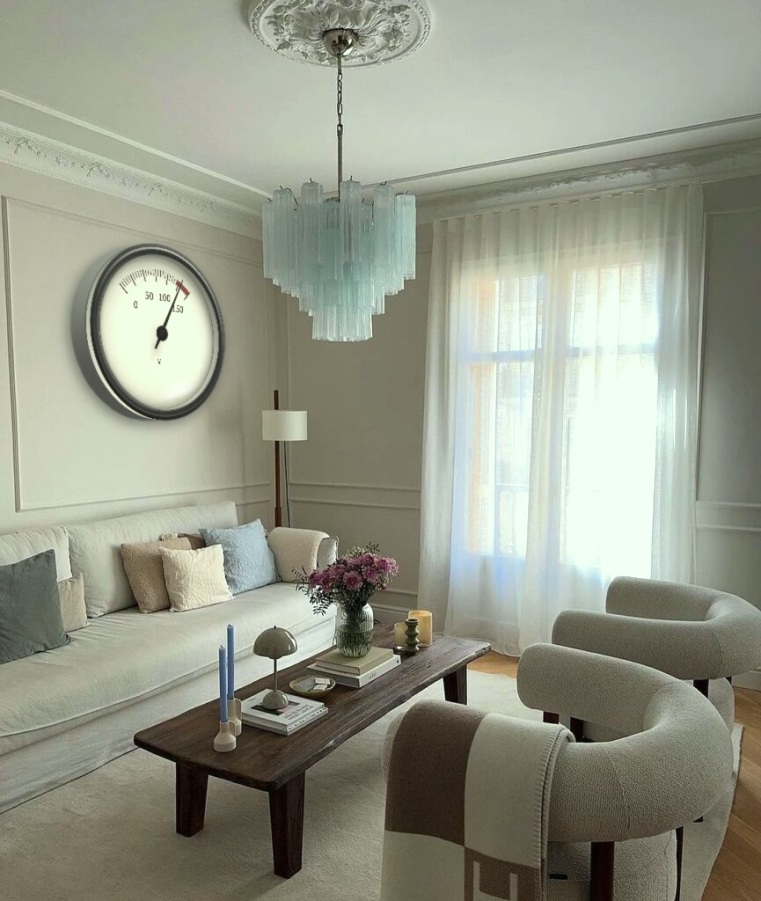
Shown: 125; V
